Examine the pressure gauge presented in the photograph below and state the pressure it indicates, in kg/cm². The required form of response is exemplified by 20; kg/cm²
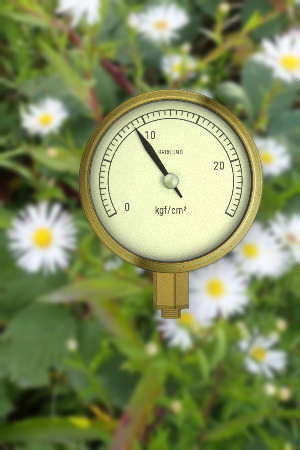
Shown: 9; kg/cm²
